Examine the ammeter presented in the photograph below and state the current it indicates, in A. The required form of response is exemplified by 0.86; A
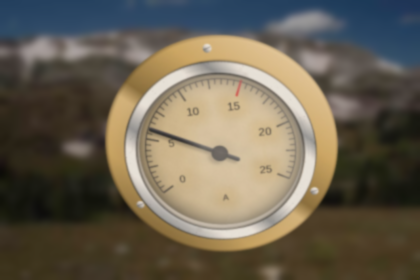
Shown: 6; A
